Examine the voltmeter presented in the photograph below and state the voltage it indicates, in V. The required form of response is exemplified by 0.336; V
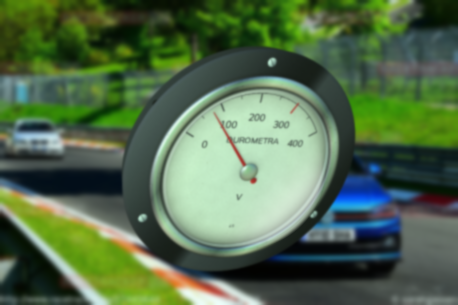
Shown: 75; V
